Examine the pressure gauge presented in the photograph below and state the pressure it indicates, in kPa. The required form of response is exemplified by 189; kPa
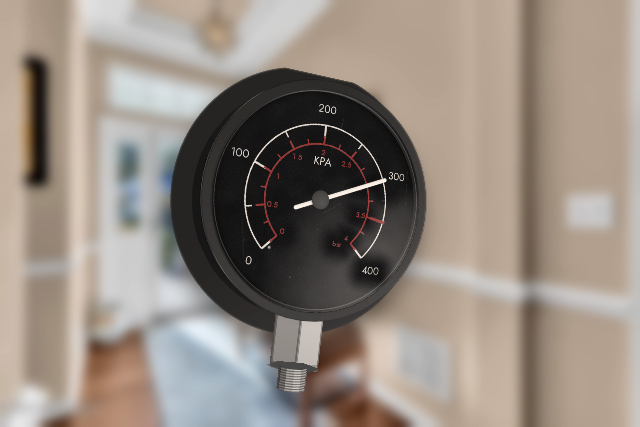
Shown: 300; kPa
